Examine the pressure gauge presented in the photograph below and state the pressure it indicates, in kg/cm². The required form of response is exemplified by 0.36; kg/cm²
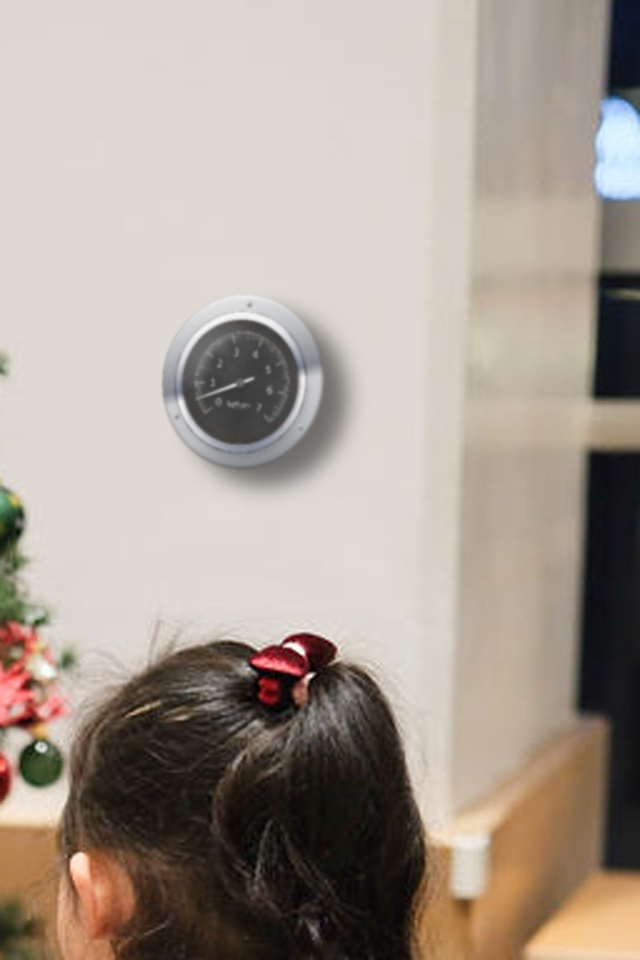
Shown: 0.5; kg/cm²
